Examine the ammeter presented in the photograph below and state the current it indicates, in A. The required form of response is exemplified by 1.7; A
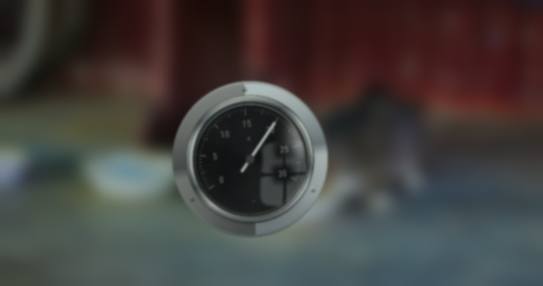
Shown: 20; A
